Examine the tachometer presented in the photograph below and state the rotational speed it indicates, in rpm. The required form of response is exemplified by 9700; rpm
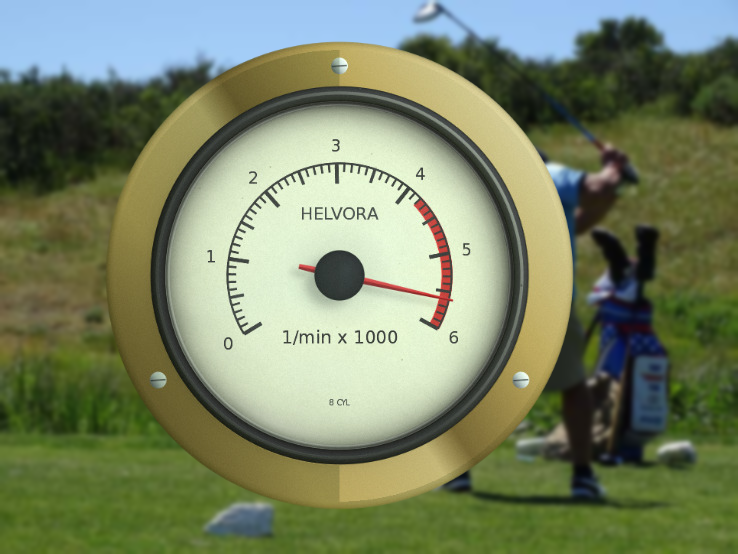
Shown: 5600; rpm
